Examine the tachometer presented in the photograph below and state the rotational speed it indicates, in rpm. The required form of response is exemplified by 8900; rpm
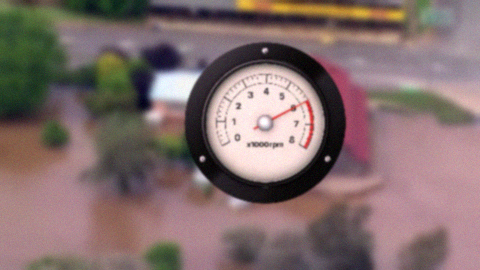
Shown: 6000; rpm
